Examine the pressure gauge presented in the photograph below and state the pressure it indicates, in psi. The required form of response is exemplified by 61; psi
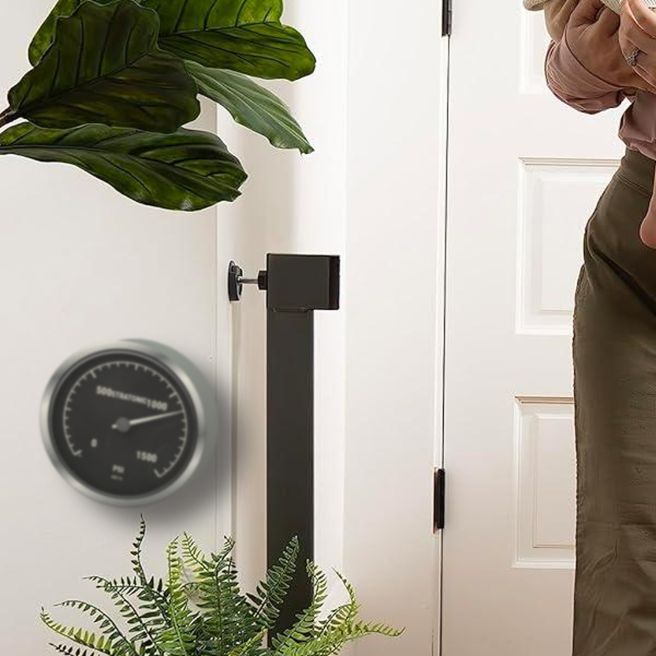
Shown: 1100; psi
